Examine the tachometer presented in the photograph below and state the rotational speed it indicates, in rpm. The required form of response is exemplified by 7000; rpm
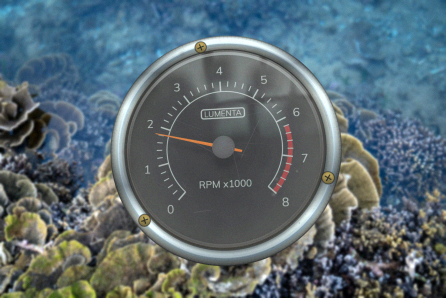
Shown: 1800; rpm
